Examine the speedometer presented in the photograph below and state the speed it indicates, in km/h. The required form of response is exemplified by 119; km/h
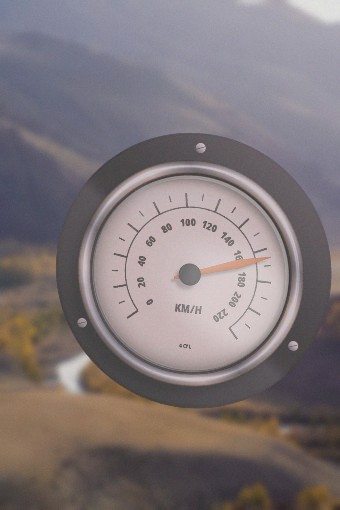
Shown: 165; km/h
